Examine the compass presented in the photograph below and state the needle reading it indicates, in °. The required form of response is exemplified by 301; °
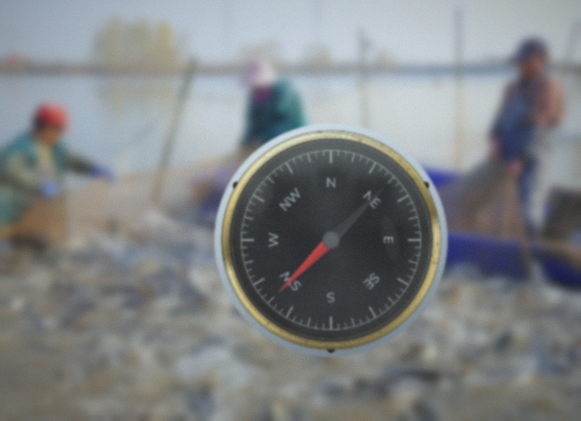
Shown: 225; °
